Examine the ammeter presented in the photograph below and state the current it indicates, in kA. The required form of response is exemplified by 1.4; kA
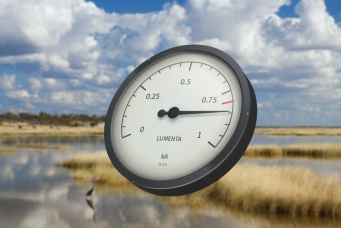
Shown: 0.85; kA
